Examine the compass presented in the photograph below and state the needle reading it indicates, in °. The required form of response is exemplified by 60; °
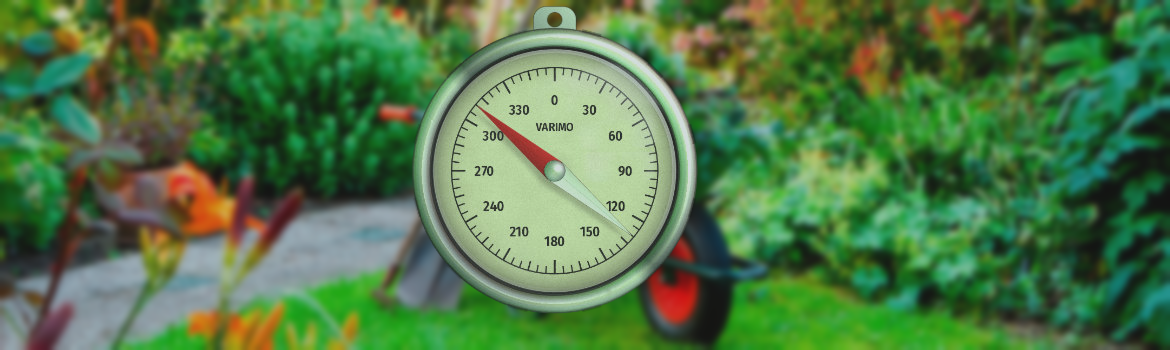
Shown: 310; °
